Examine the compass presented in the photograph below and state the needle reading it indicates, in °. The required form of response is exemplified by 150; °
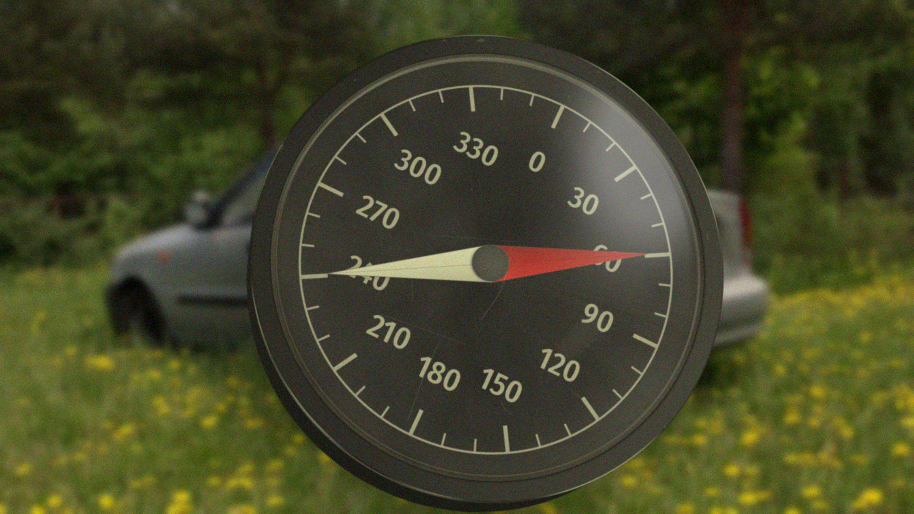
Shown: 60; °
